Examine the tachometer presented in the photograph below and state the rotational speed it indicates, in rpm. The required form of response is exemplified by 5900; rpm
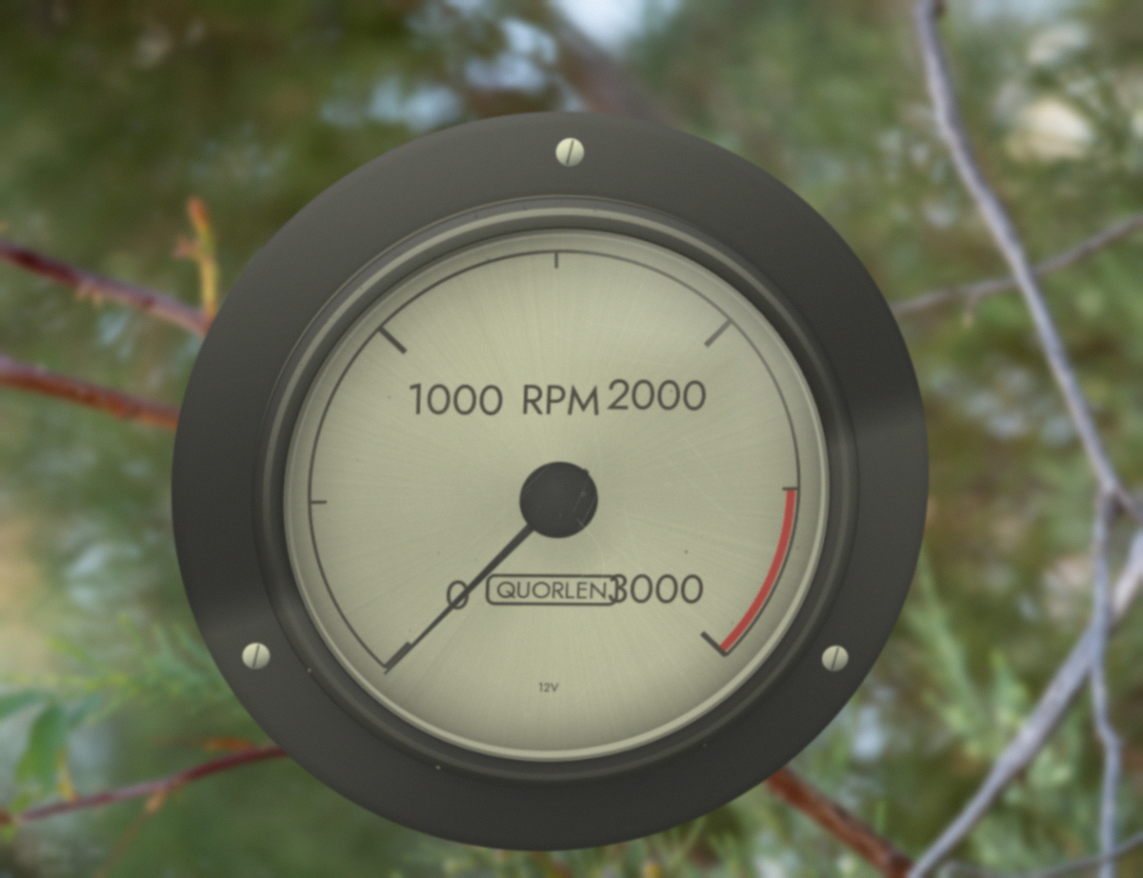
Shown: 0; rpm
